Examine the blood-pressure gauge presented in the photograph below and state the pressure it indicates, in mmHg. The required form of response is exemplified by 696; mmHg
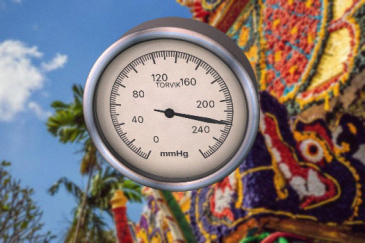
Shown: 220; mmHg
